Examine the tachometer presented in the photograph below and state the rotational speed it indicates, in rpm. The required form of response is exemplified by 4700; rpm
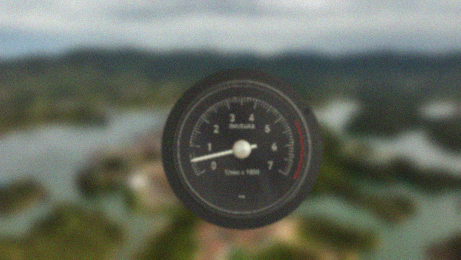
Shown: 500; rpm
